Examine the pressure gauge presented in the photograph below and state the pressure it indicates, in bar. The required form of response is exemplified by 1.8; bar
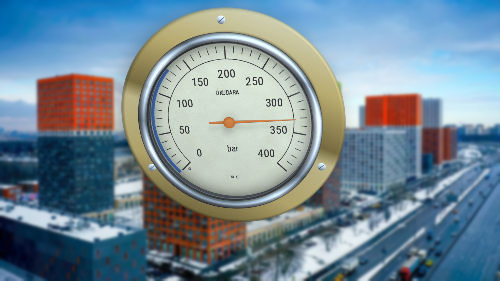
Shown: 330; bar
